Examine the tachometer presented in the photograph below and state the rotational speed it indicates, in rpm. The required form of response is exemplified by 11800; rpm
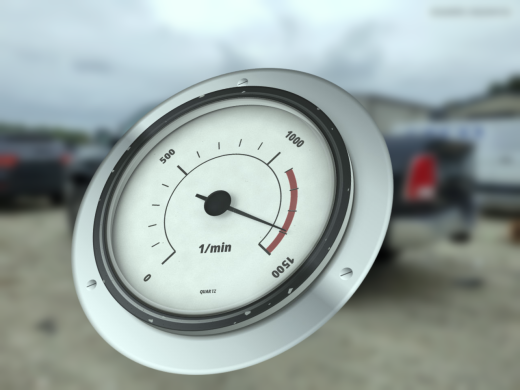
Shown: 1400; rpm
